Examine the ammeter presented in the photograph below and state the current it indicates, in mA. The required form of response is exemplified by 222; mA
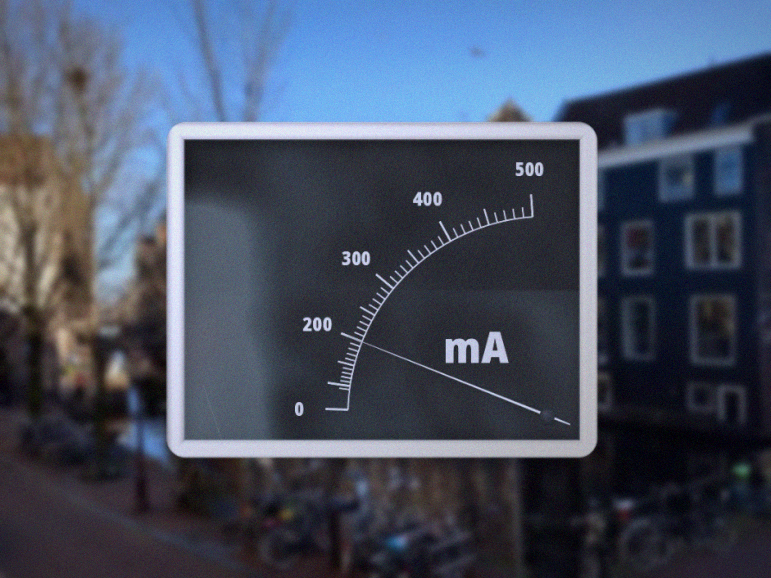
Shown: 200; mA
